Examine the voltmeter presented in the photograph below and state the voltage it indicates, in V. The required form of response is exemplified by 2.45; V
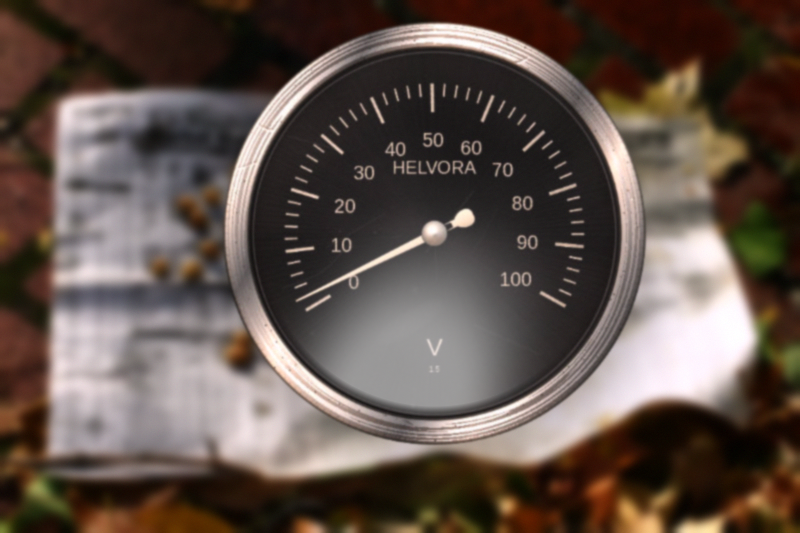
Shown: 2; V
